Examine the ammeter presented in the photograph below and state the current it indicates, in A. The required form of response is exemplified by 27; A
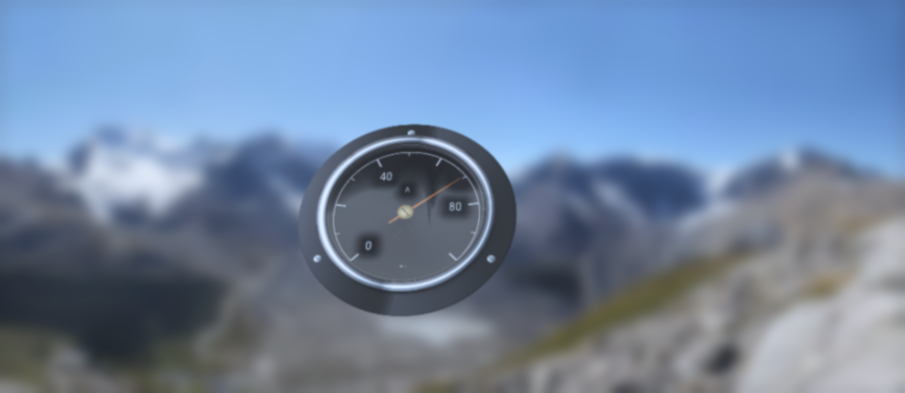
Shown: 70; A
